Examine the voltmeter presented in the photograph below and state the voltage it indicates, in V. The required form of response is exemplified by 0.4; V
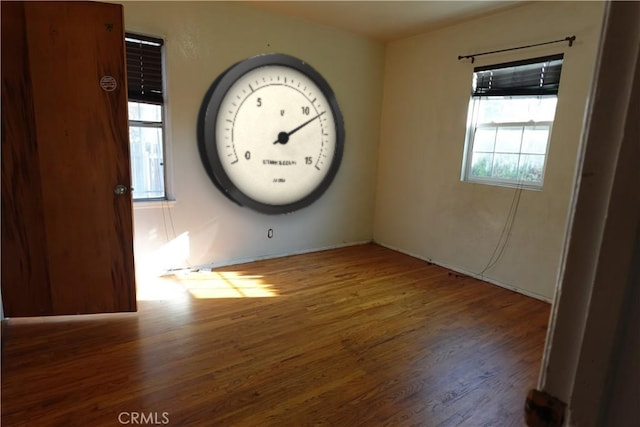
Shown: 11; V
